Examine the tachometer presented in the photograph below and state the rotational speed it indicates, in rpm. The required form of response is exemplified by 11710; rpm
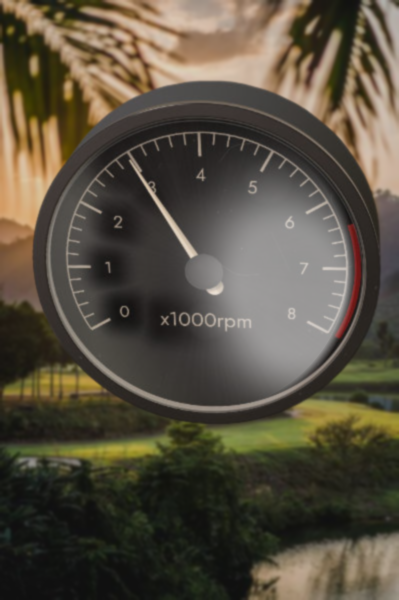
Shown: 3000; rpm
